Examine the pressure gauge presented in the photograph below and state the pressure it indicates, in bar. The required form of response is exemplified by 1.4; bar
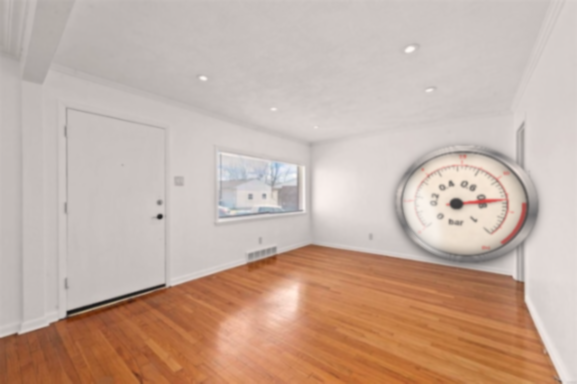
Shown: 0.8; bar
